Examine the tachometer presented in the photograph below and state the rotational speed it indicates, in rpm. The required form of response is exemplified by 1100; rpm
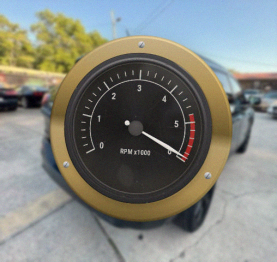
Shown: 5900; rpm
